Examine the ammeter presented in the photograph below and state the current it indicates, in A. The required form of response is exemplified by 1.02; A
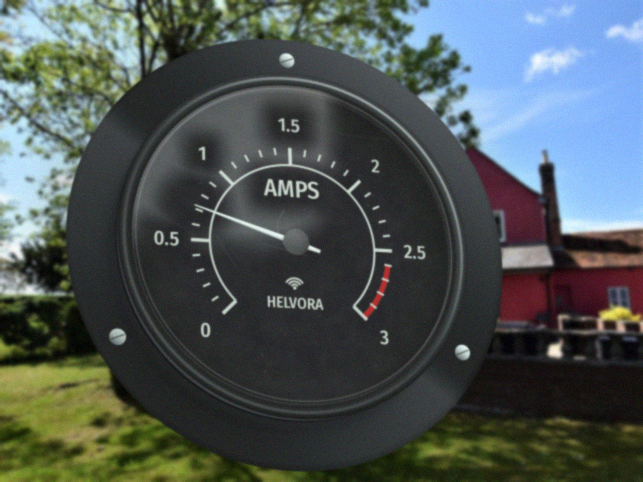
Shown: 0.7; A
